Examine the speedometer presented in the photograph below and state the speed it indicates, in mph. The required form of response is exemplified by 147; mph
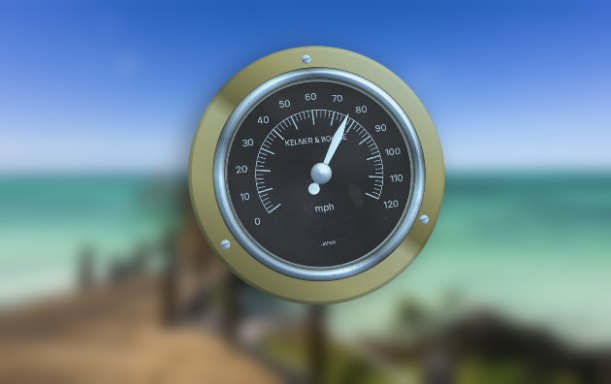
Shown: 76; mph
